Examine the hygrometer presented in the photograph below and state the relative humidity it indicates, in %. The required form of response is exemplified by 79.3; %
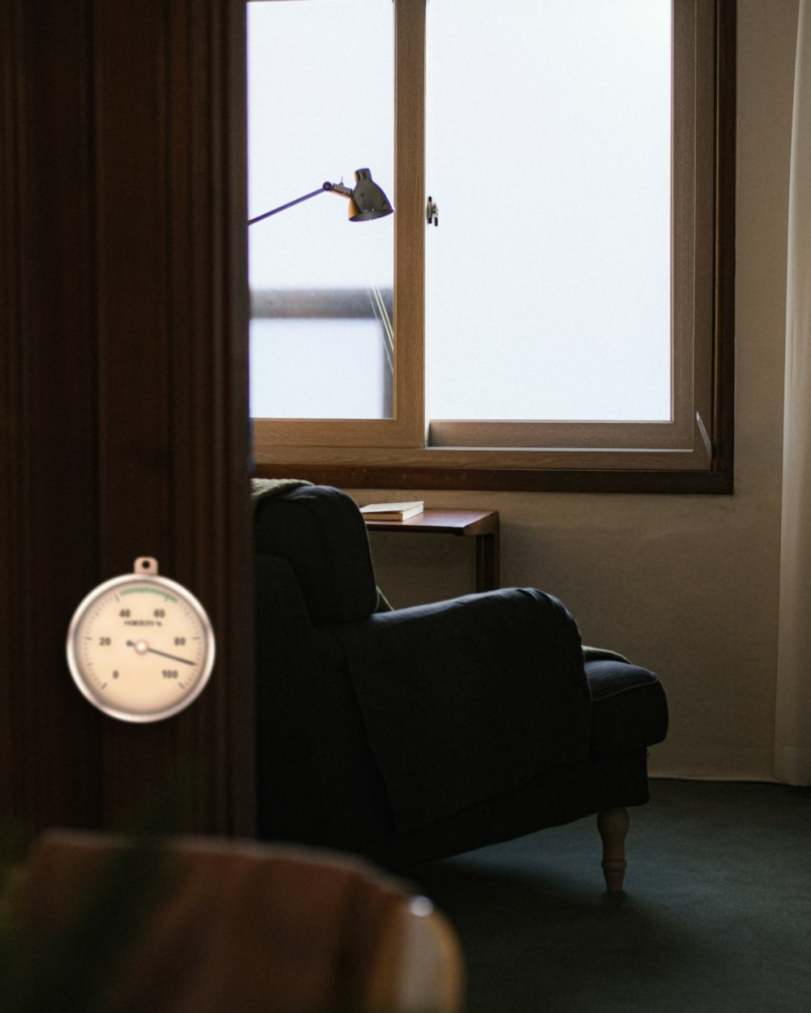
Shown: 90; %
